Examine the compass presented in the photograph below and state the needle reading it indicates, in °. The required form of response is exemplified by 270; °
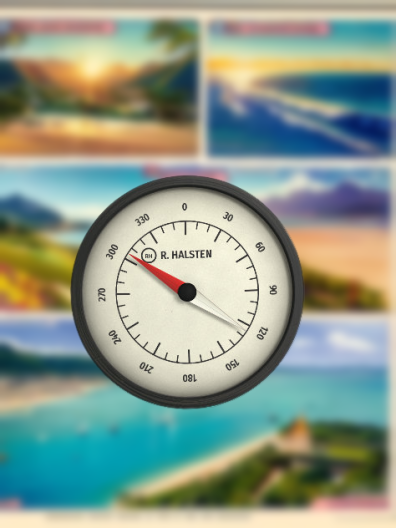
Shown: 305; °
